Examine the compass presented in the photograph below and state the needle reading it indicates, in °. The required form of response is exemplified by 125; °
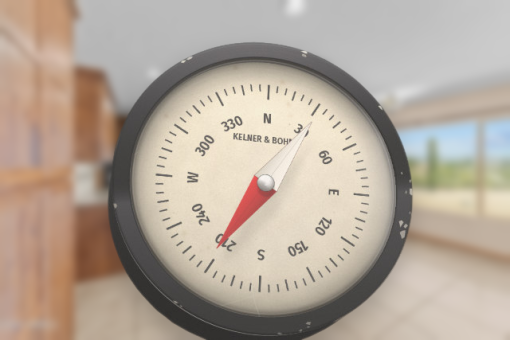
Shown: 212.5; °
